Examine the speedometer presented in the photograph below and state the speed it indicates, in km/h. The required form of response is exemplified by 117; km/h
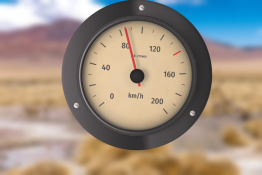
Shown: 85; km/h
